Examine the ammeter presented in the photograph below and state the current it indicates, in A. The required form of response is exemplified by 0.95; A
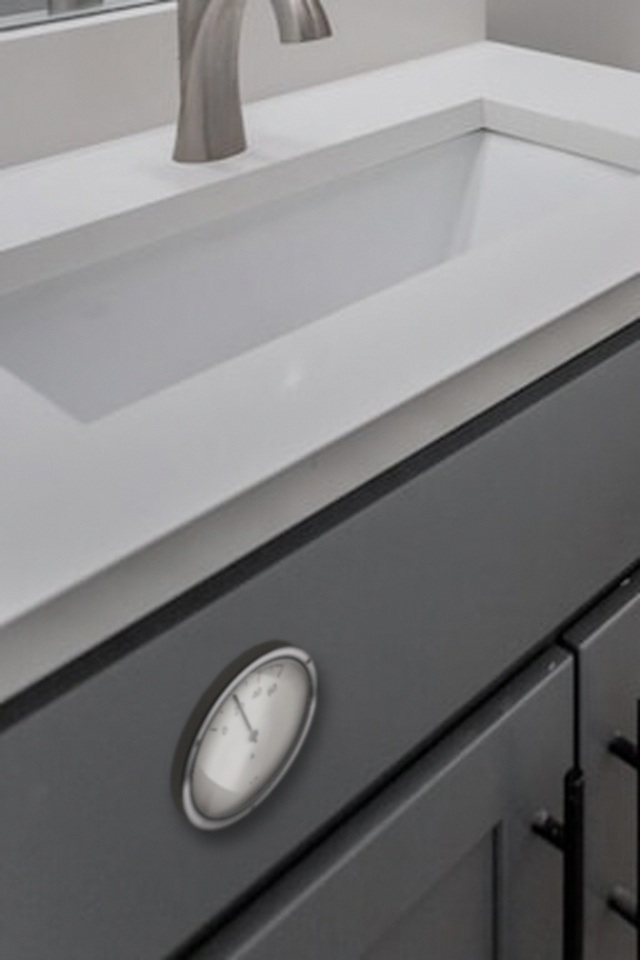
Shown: 20; A
